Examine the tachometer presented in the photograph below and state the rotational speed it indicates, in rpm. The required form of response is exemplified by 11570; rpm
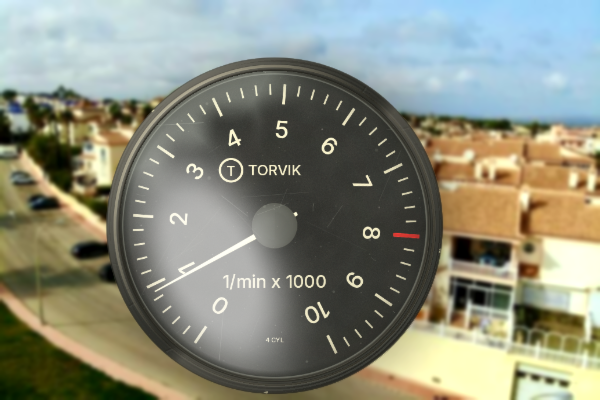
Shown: 900; rpm
